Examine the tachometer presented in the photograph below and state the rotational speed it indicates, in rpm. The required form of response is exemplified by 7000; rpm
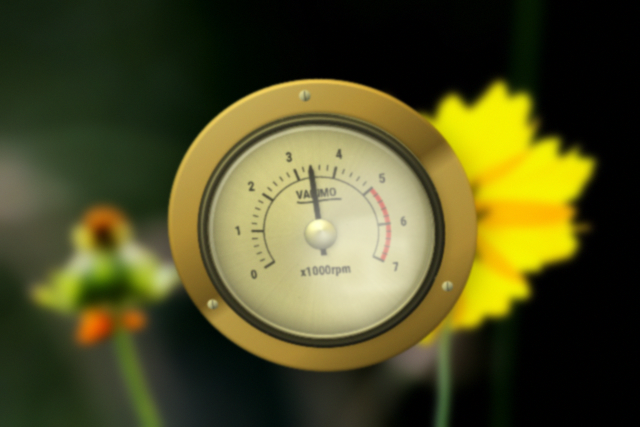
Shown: 3400; rpm
